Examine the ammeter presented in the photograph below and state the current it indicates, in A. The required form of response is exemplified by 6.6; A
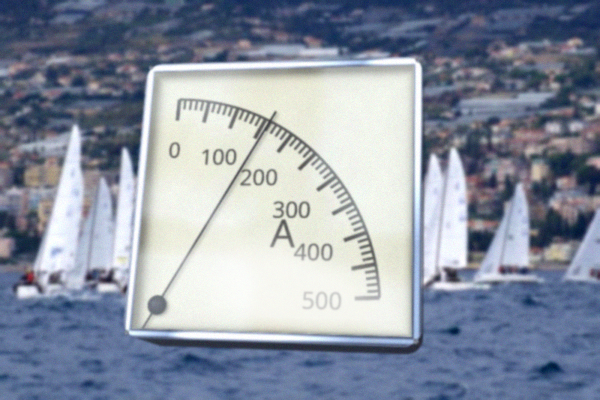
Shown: 160; A
